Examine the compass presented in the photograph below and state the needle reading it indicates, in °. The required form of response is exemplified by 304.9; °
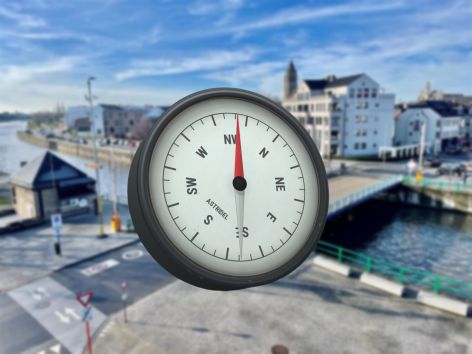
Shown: 320; °
